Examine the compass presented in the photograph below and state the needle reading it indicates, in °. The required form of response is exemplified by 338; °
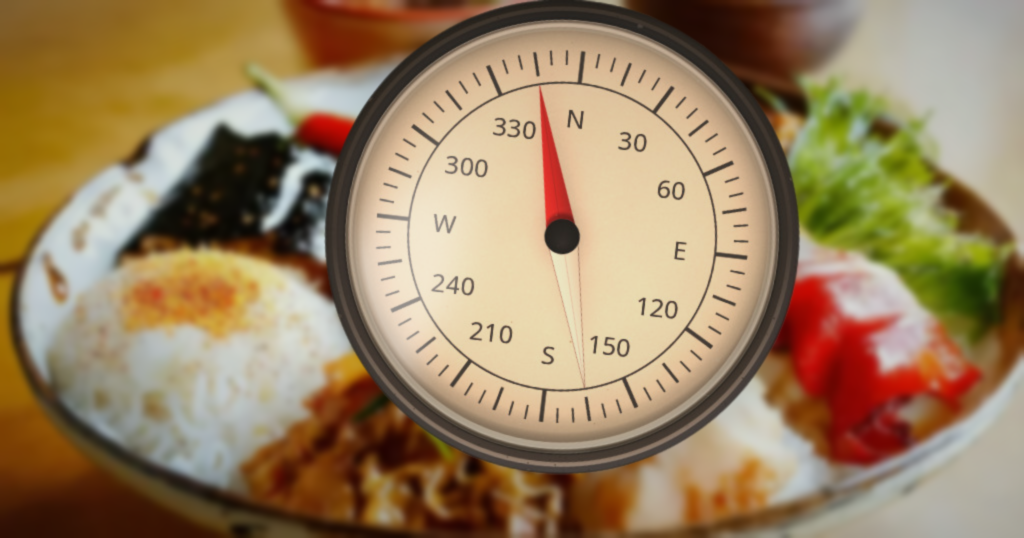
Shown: 345; °
